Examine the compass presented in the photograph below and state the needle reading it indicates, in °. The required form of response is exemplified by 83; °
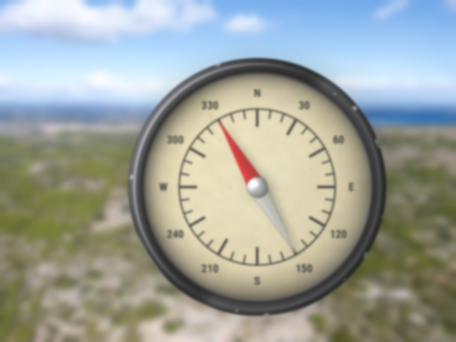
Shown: 330; °
